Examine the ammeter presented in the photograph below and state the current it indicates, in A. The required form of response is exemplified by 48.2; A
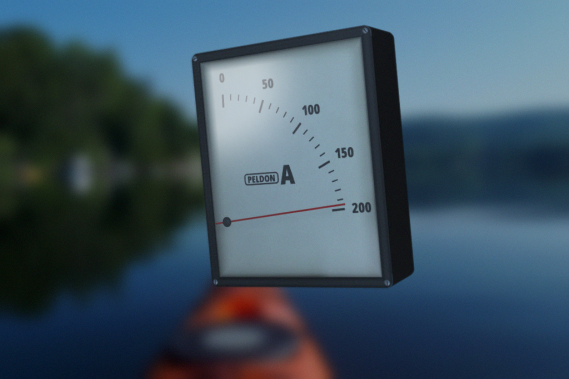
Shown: 195; A
